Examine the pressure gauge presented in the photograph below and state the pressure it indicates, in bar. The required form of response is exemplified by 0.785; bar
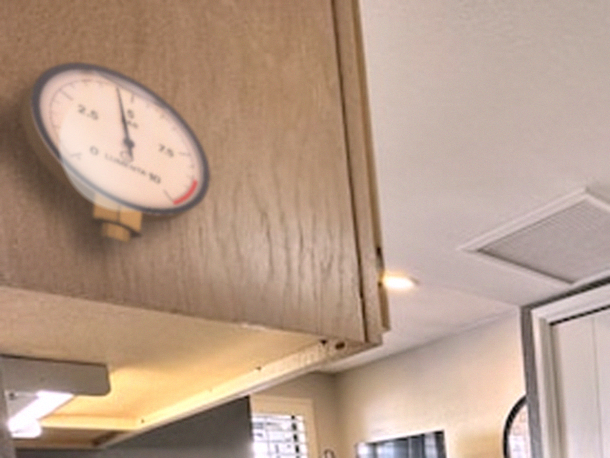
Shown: 4.5; bar
